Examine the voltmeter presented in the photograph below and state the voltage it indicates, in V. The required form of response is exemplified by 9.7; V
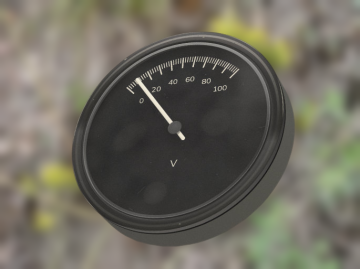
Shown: 10; V
